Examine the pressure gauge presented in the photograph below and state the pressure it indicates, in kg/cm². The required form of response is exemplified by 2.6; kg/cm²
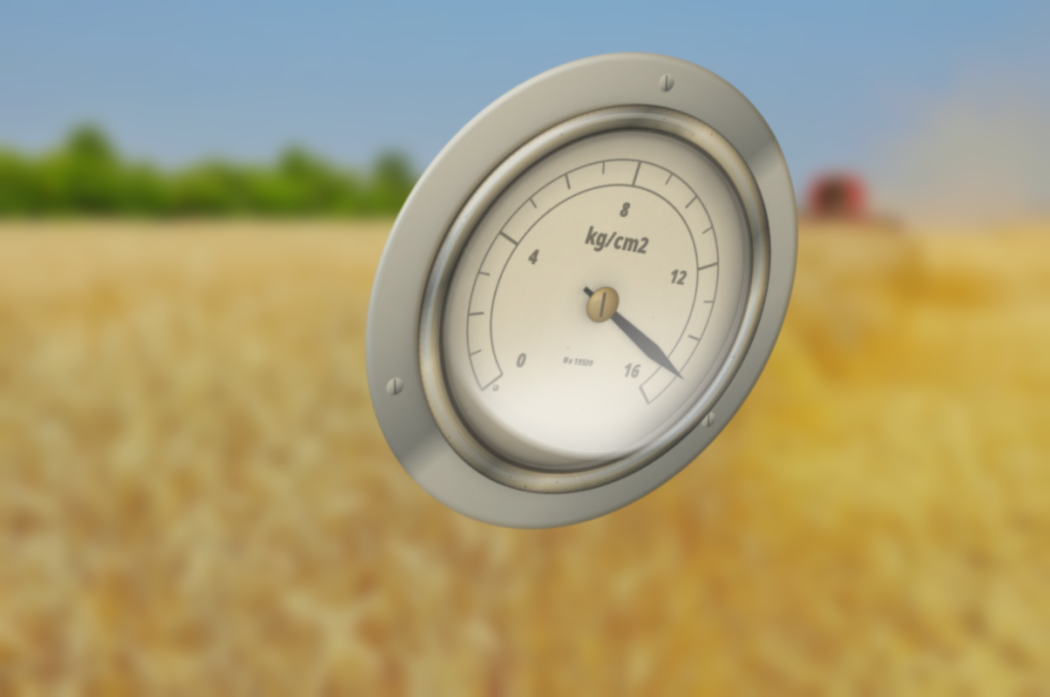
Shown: 15; kg/cm²
